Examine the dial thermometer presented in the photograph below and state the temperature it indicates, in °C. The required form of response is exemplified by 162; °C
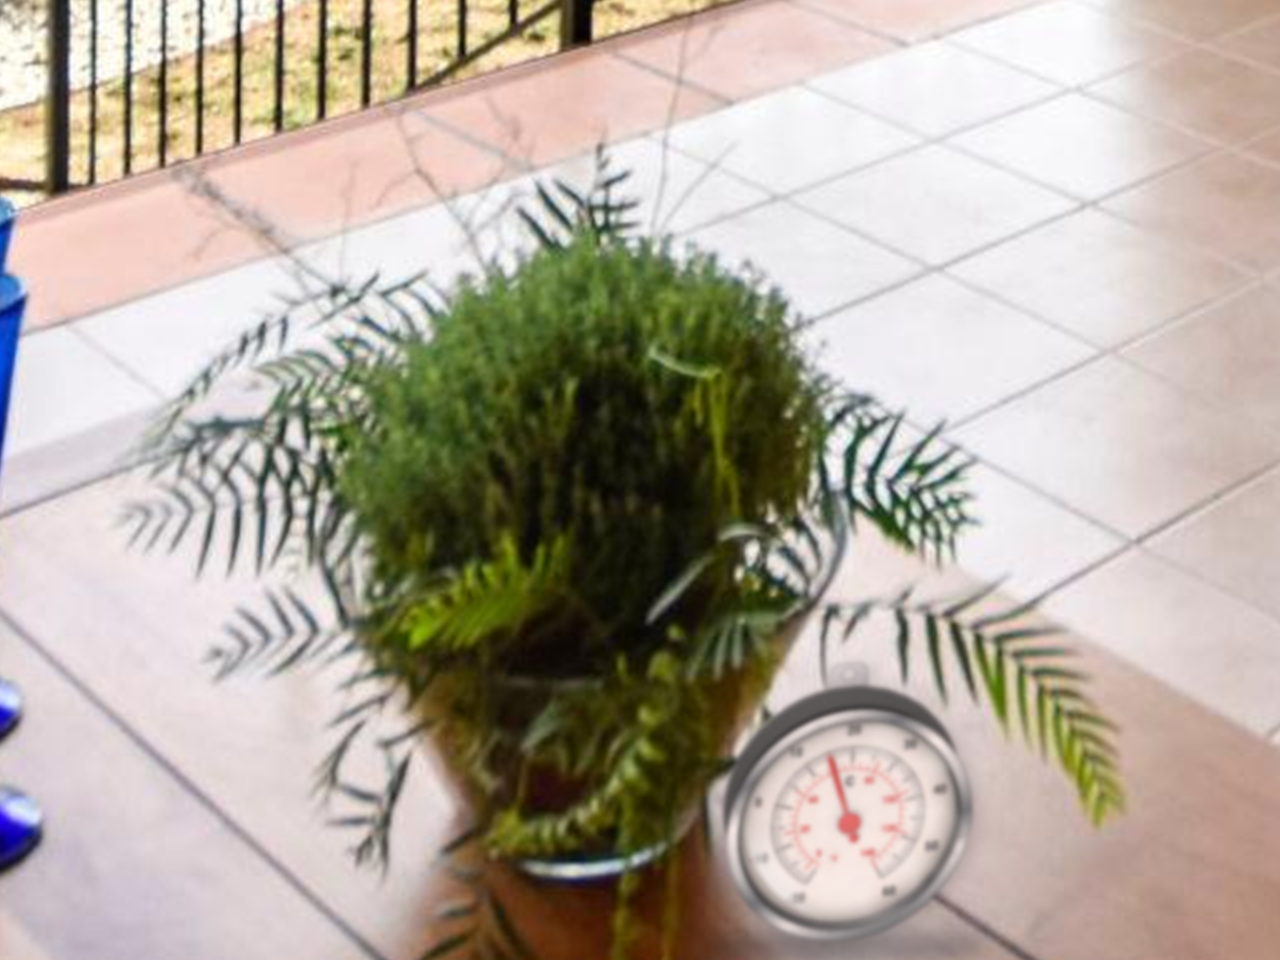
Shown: 15; °C
